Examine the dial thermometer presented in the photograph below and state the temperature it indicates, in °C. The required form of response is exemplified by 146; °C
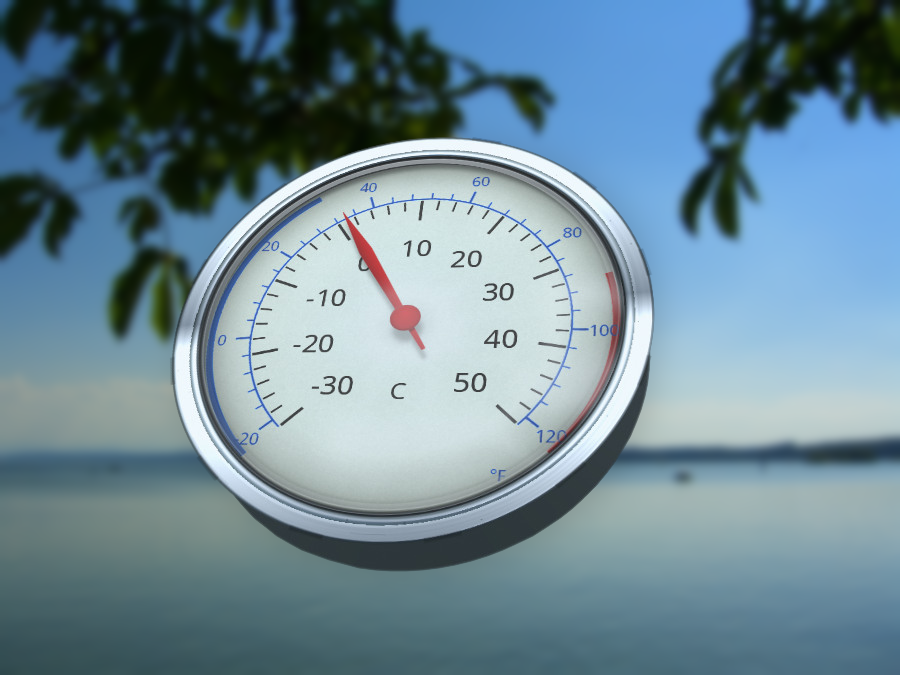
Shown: 1; °C
